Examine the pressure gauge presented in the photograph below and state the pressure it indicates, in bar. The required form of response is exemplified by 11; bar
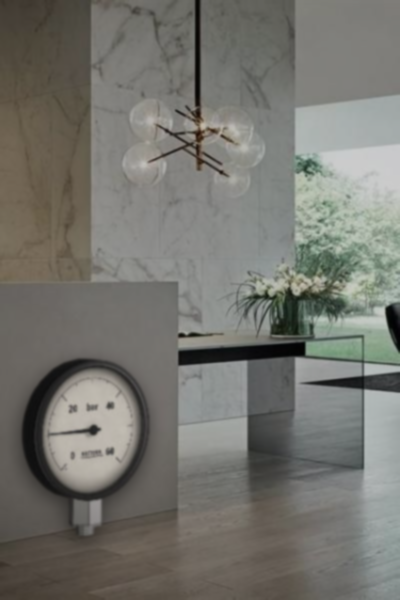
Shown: 10; bar
